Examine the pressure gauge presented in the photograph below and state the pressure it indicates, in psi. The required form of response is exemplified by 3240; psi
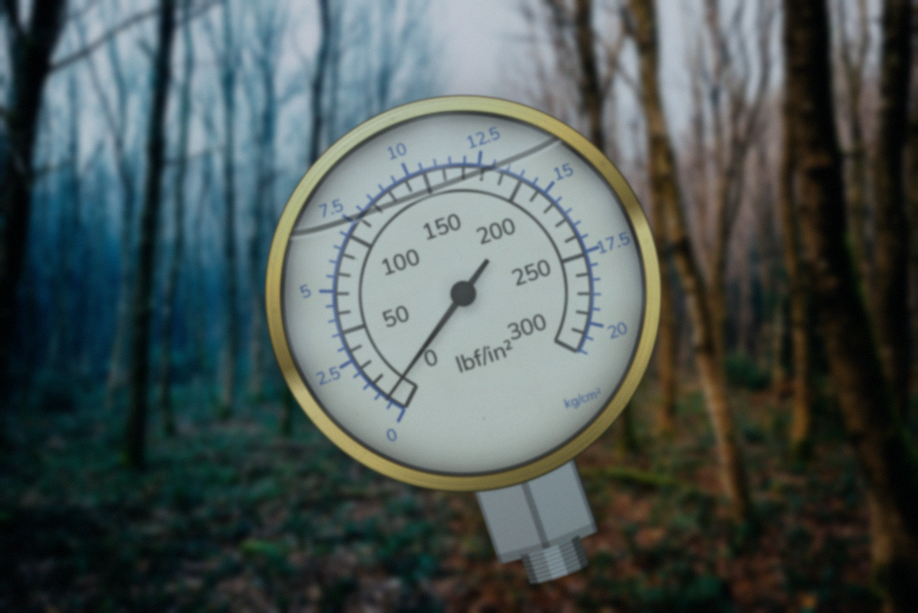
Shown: 10; psi
